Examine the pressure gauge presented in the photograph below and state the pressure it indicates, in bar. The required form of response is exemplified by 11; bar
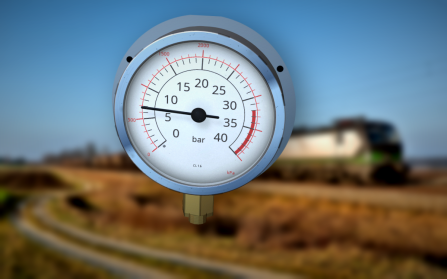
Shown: 7; bar
